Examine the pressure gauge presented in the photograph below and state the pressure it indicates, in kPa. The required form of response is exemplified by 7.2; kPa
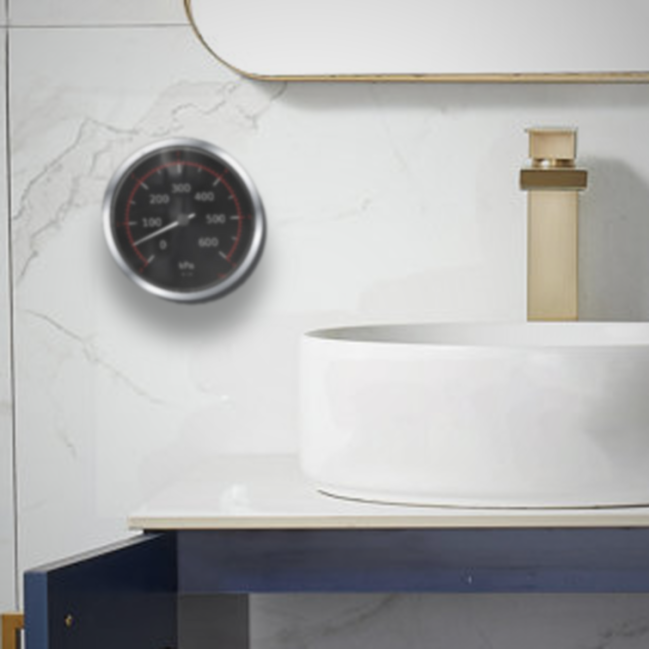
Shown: 50; kPa
